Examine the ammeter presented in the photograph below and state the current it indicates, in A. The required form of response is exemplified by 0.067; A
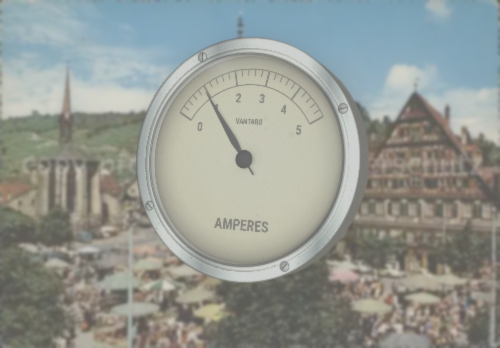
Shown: 1; A
